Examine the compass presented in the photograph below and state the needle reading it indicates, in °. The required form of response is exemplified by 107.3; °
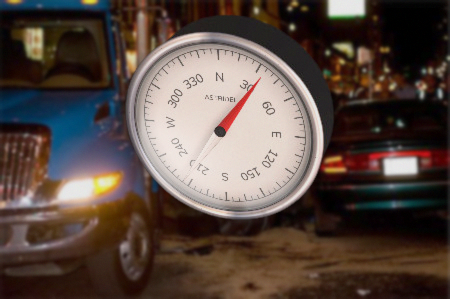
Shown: 35; °
